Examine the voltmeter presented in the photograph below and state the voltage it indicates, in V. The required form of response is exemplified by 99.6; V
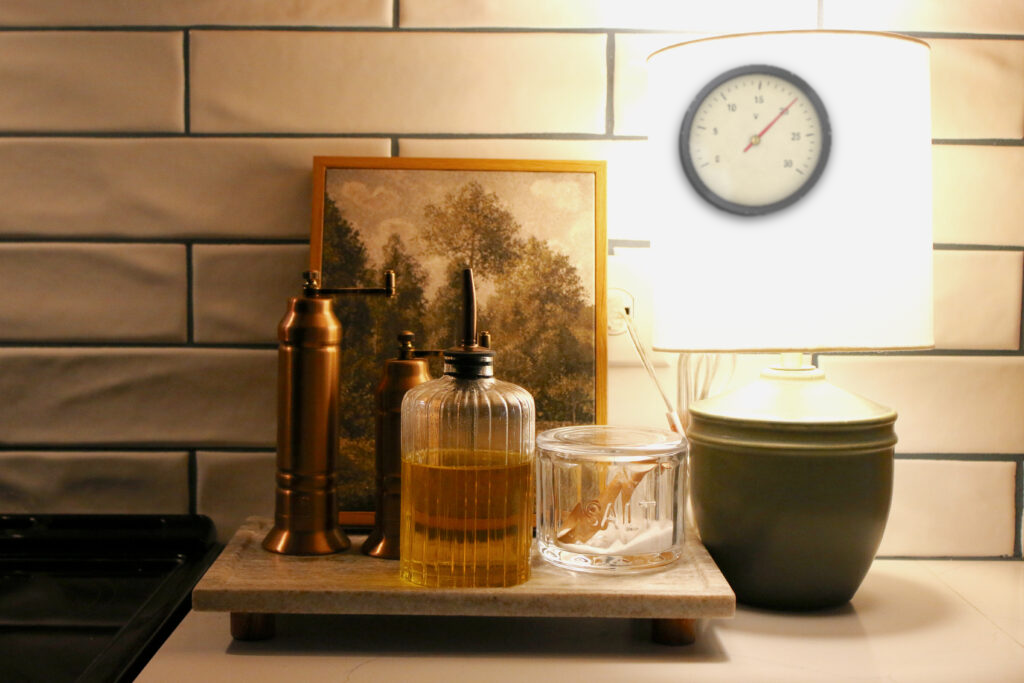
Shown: 20; V
